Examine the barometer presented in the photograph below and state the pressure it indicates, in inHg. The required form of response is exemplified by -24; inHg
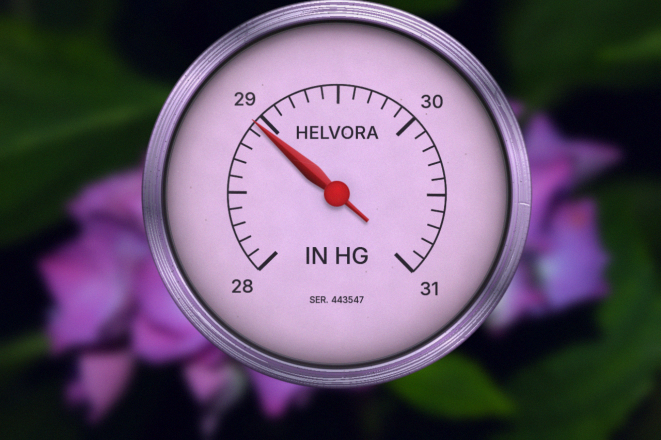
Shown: 28.95; inHg
